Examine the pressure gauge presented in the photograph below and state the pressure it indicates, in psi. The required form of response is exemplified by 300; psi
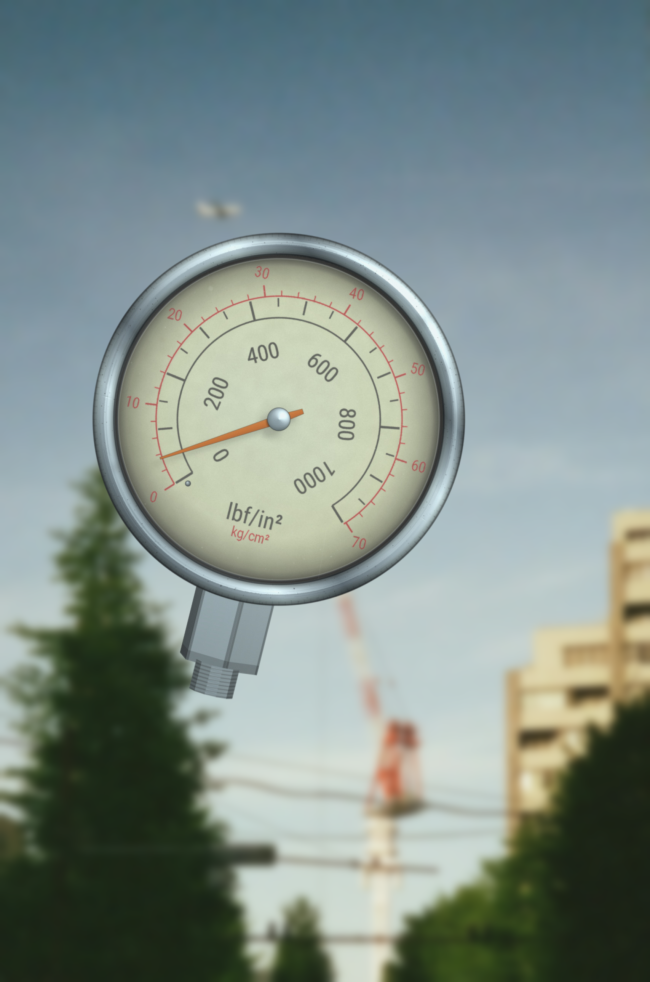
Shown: 50; psi
